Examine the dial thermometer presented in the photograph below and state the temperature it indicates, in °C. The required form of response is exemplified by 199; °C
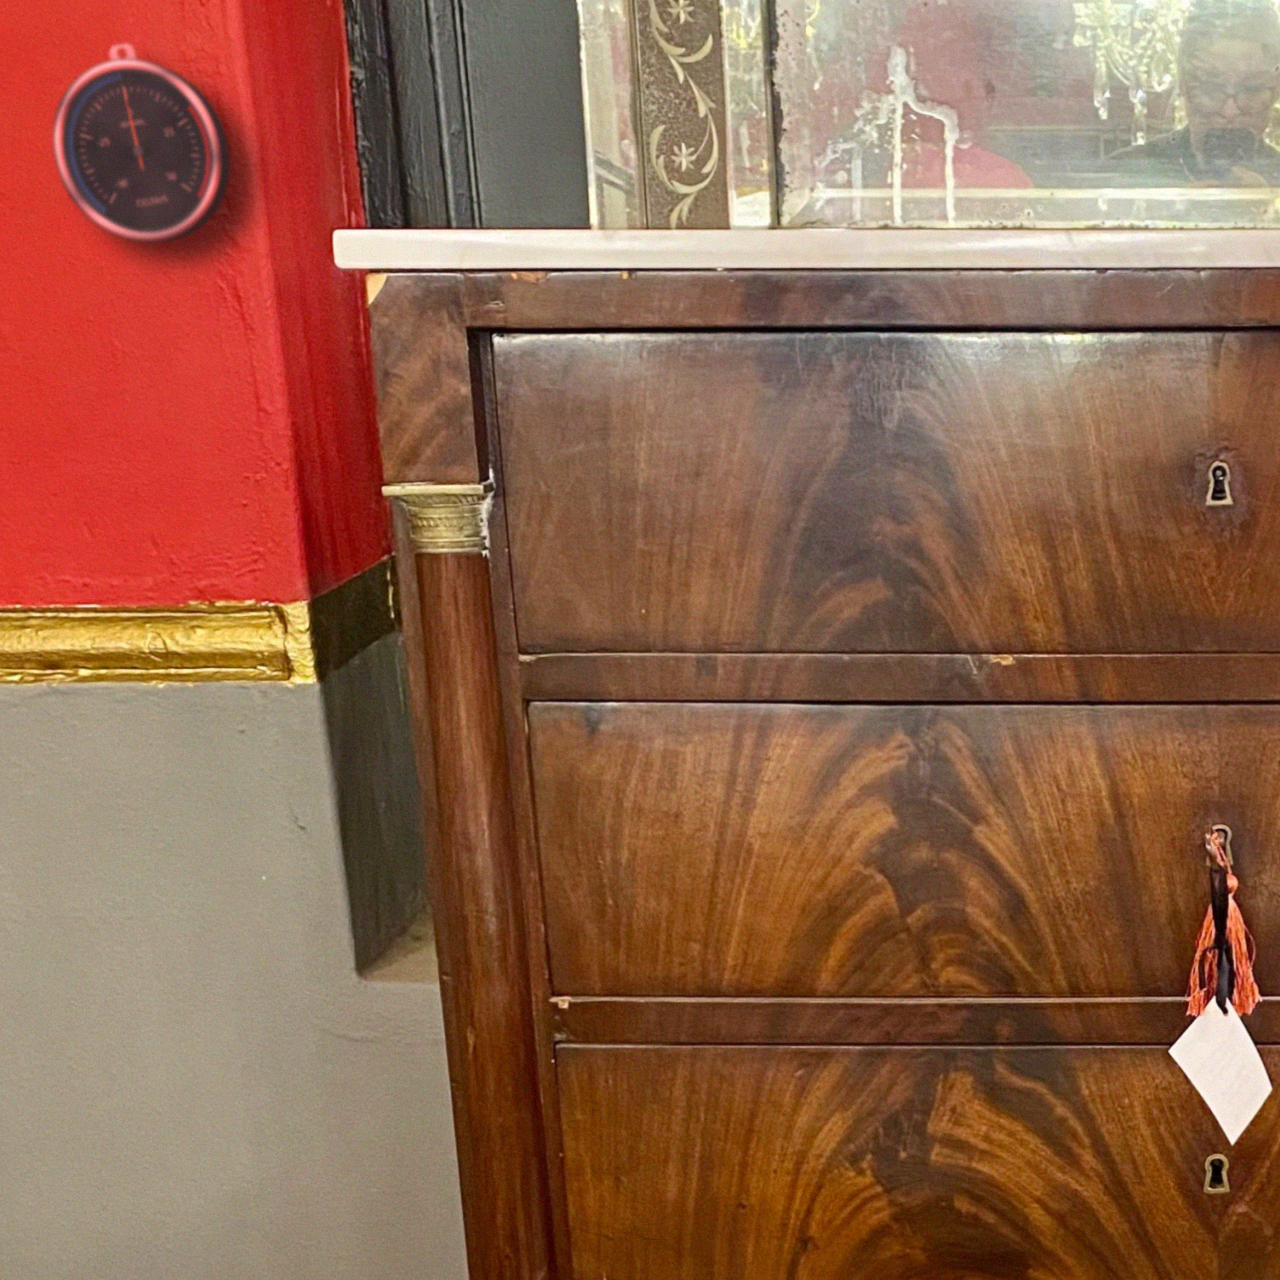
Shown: 0; °C
